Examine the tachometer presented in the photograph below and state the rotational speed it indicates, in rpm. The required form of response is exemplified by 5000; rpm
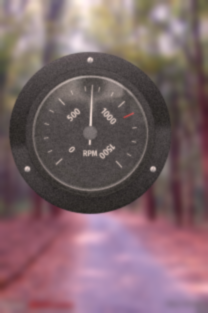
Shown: 750; rpm
